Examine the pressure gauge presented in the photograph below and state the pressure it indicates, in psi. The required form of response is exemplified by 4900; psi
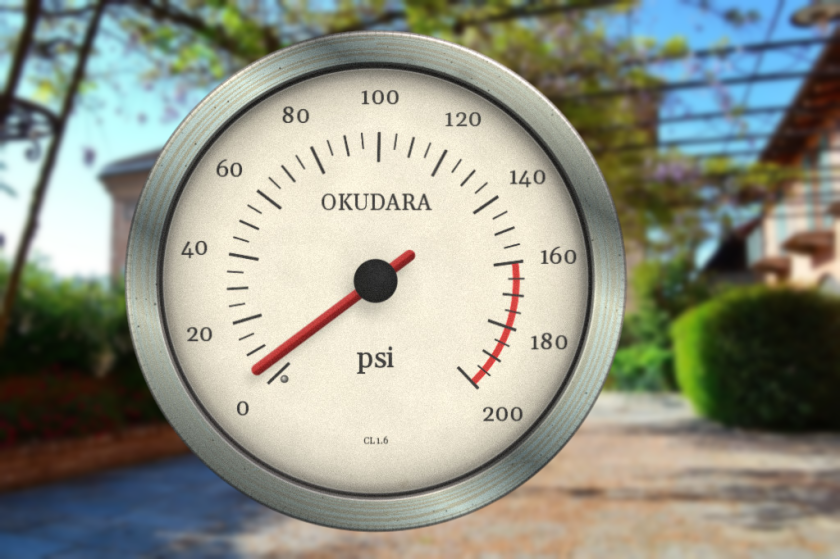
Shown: 5; psi
